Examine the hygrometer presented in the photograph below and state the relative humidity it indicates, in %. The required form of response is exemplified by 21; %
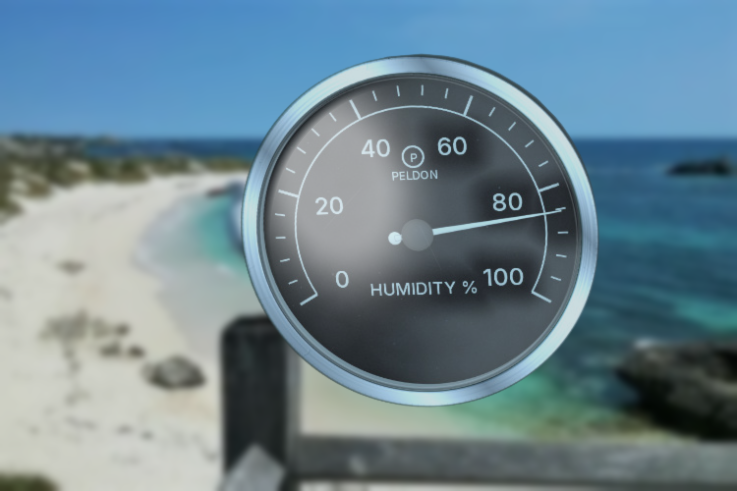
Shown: 84; %
